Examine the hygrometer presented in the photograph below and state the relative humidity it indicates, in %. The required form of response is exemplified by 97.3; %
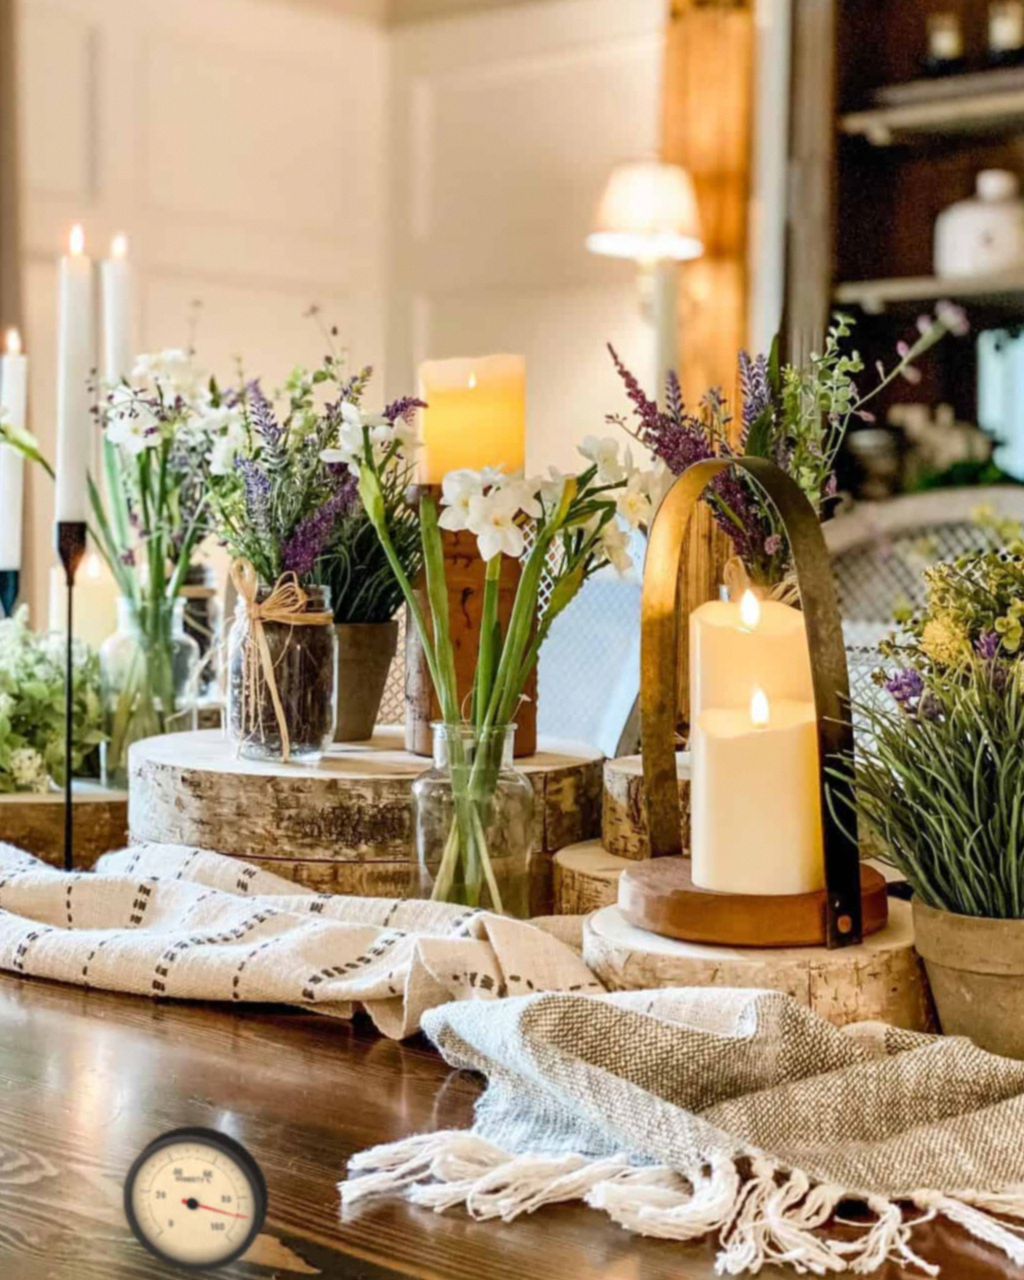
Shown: 88; %
